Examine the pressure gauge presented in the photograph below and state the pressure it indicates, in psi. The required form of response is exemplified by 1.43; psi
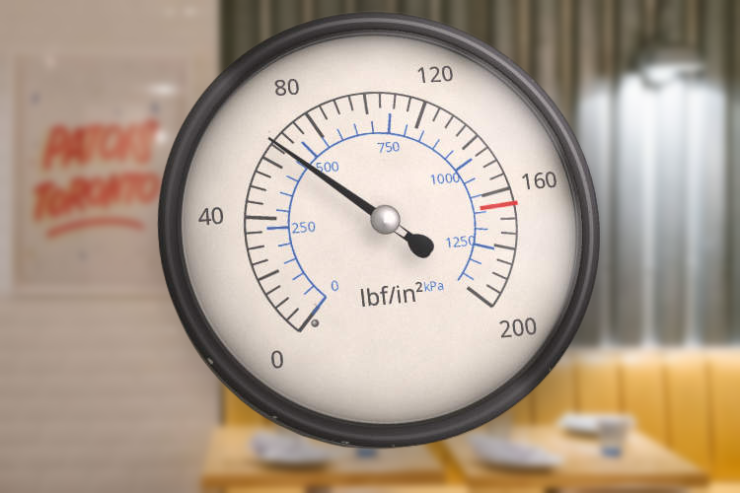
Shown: 65; psi
